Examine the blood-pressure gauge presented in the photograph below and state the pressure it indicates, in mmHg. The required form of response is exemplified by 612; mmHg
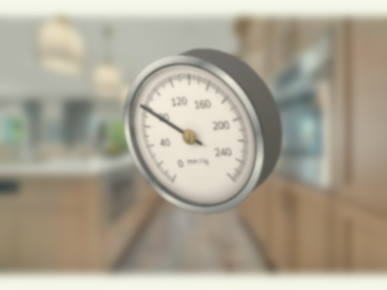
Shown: 80; mmHg
